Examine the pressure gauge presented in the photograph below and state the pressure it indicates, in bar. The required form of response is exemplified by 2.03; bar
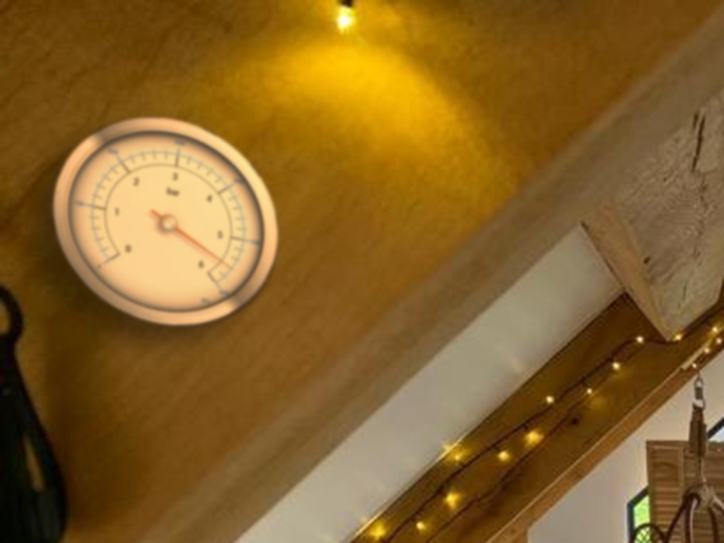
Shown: 5.6; bar
